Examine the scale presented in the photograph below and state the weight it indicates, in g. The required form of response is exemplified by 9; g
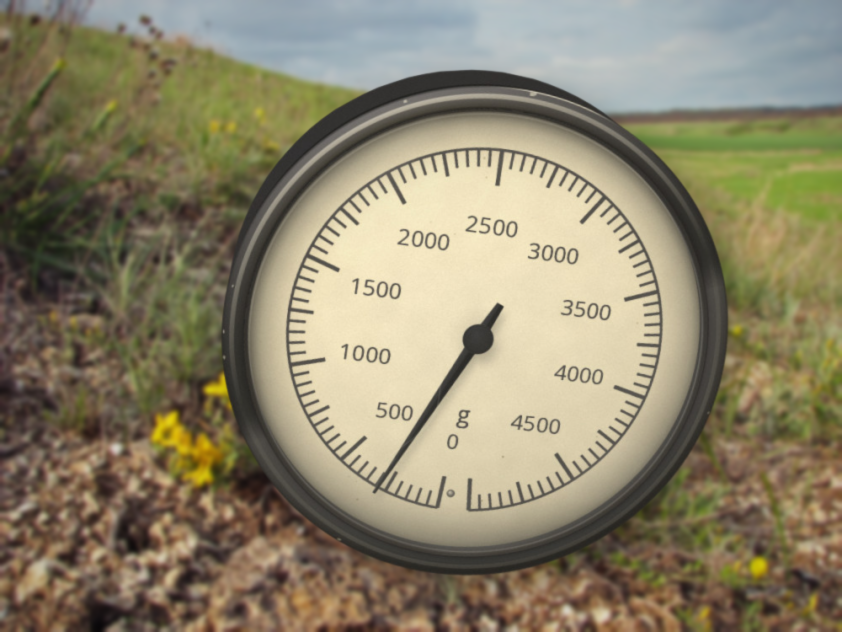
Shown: 300; g
